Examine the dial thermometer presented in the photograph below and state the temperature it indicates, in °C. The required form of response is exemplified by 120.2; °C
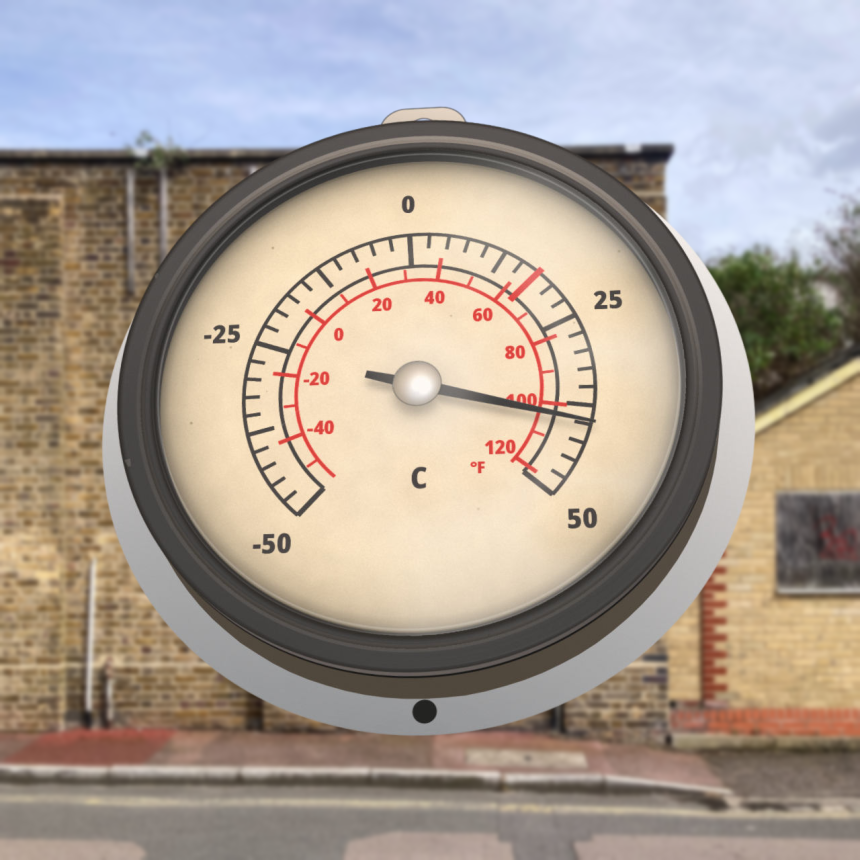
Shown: 40; °C
